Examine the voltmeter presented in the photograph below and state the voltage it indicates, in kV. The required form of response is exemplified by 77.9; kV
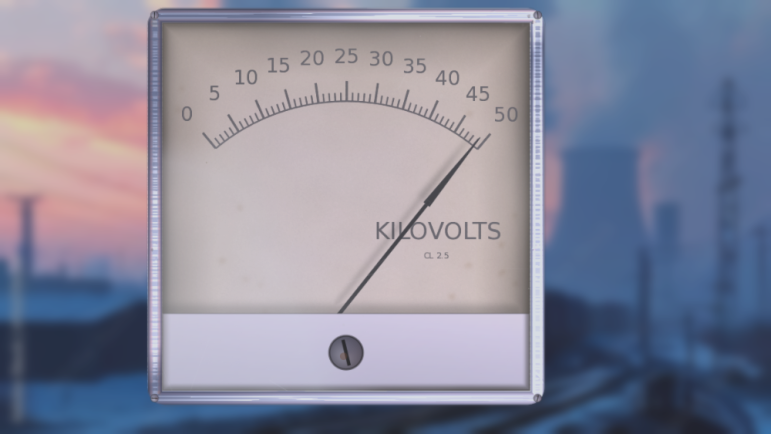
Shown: 49; kV
